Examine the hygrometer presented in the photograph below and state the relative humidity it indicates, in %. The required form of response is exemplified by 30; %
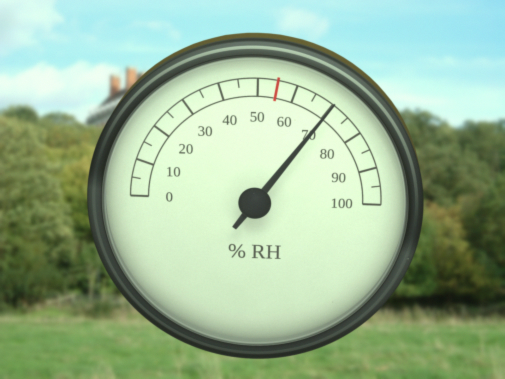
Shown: 70; %
